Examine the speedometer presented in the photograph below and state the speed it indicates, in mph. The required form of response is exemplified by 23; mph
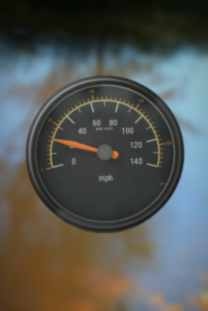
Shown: 20; mph
